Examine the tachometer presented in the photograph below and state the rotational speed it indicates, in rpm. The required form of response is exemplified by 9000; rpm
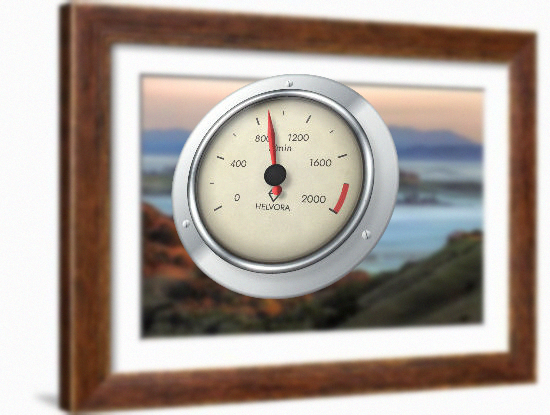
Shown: 900; rpm
